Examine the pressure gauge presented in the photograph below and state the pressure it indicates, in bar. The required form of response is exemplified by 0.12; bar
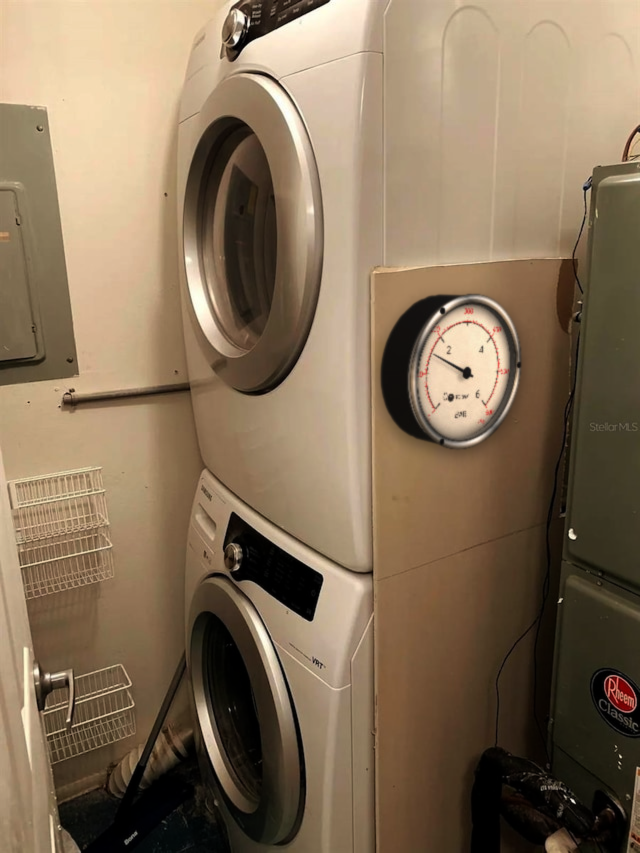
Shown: 1.5; bar
